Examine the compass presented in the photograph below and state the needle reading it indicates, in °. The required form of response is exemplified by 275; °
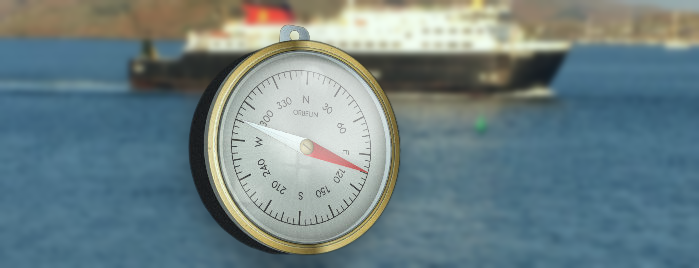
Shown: 105; °
